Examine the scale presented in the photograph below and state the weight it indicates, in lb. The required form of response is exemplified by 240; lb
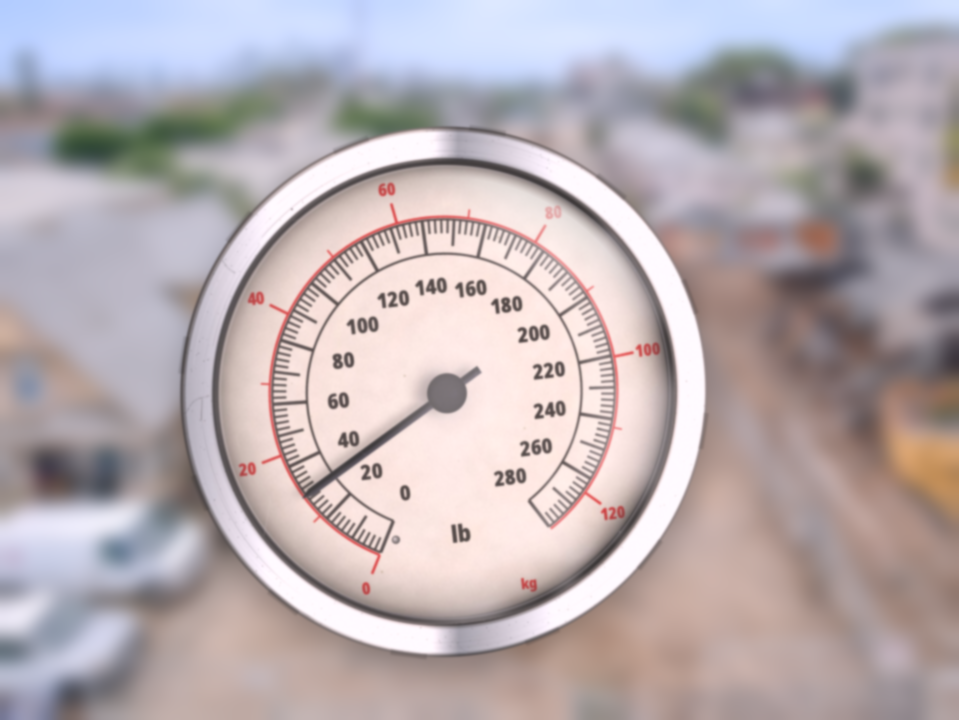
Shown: 30; lb
